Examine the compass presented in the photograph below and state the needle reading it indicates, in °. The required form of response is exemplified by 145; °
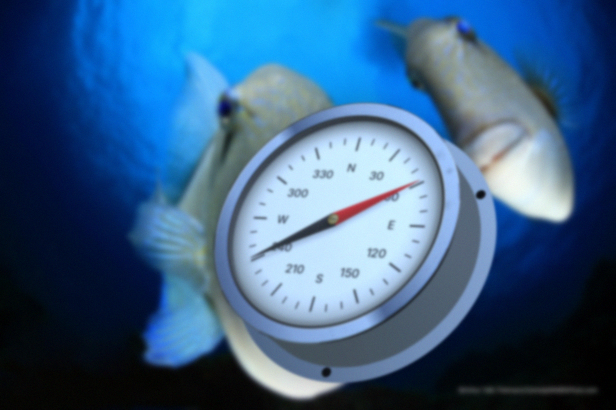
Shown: 60; °
